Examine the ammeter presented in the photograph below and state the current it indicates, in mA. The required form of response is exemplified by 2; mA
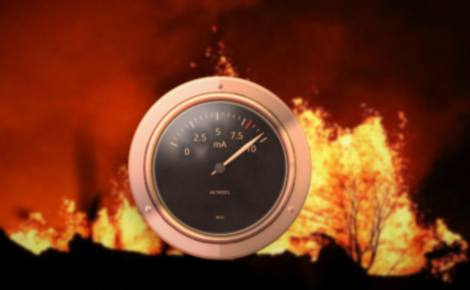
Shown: 9.5; mA
